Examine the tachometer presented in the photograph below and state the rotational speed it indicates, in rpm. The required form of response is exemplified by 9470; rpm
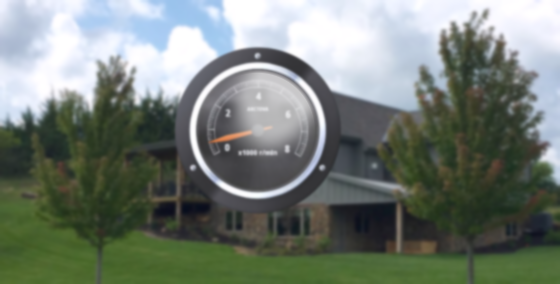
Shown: 500; rpm
